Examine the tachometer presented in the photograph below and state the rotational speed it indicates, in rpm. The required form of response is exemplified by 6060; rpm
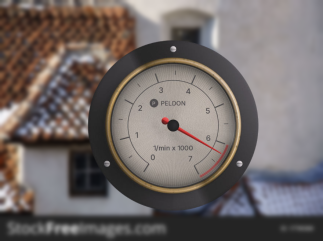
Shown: 6250; rpm
